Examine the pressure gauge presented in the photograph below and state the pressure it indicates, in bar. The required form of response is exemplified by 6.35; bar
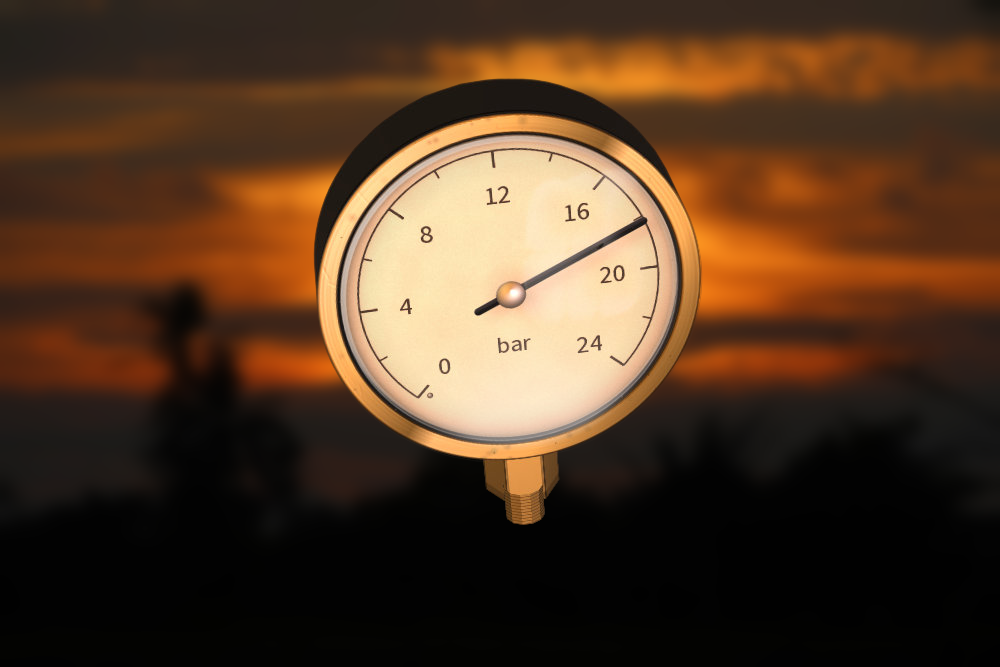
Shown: 18; bar
